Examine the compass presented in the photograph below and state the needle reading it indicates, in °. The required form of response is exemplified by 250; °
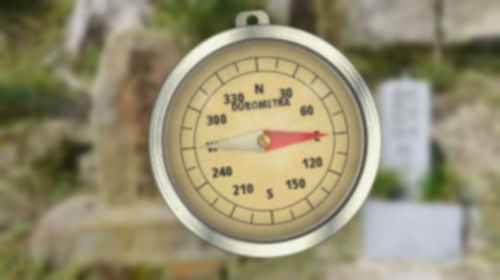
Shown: 90; °
